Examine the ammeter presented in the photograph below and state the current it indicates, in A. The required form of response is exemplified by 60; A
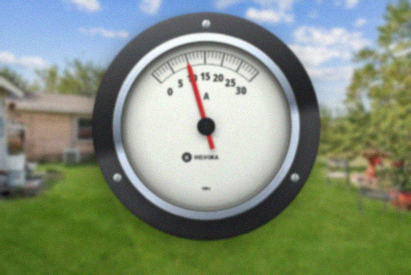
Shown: 10; A
